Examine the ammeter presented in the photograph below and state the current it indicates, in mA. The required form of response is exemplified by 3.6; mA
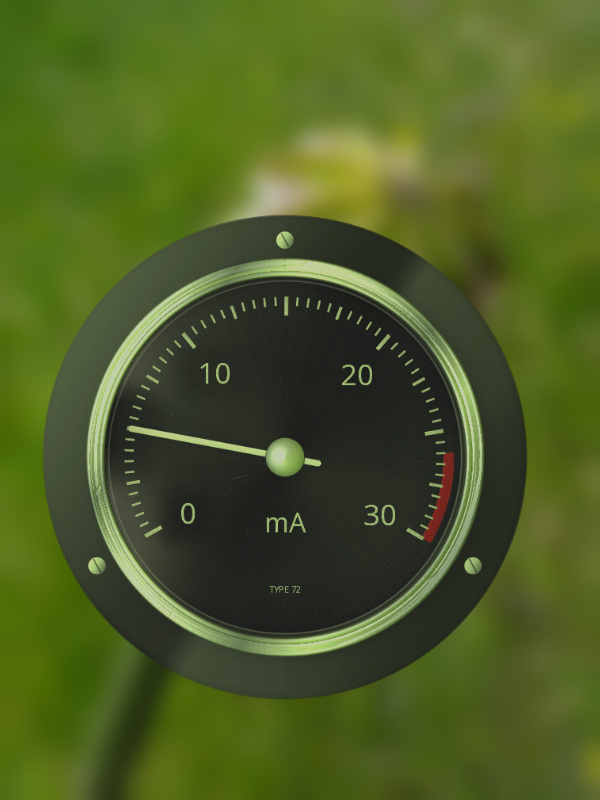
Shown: 5; mA
